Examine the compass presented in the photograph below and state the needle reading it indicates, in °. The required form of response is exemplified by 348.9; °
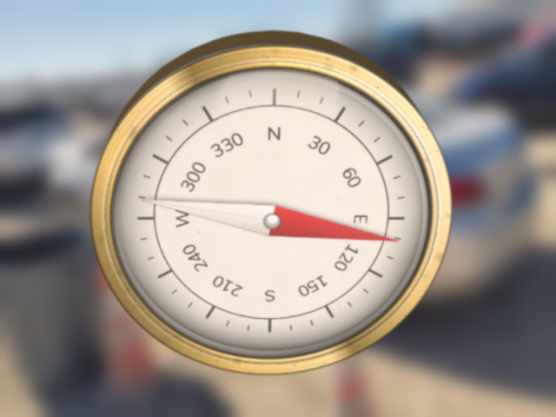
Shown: 100; °
